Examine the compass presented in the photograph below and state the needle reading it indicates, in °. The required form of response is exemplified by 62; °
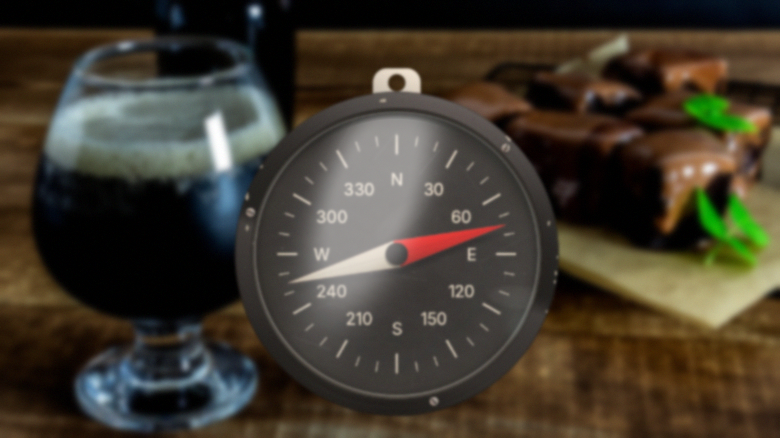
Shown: 75; °
